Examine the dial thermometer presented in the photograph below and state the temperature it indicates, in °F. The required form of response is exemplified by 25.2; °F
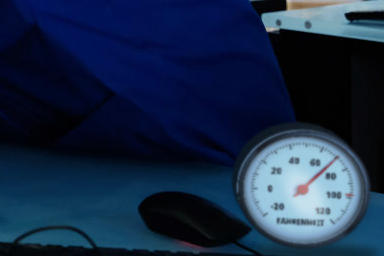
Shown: 70; °F
